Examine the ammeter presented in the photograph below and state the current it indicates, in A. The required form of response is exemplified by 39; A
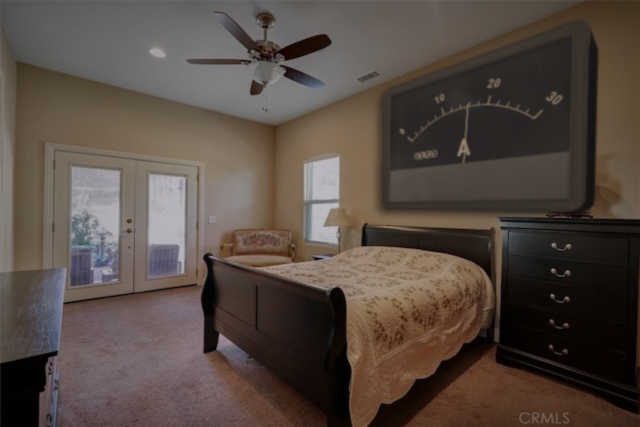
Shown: 16; A
